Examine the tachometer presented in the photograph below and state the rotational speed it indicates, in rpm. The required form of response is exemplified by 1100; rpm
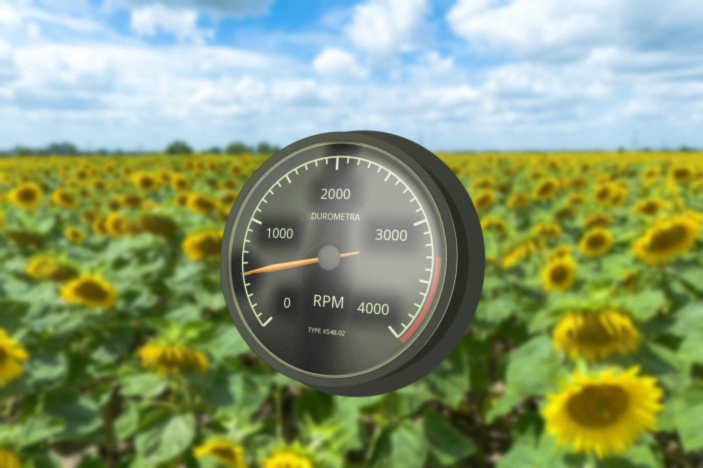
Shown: 500; rpm
